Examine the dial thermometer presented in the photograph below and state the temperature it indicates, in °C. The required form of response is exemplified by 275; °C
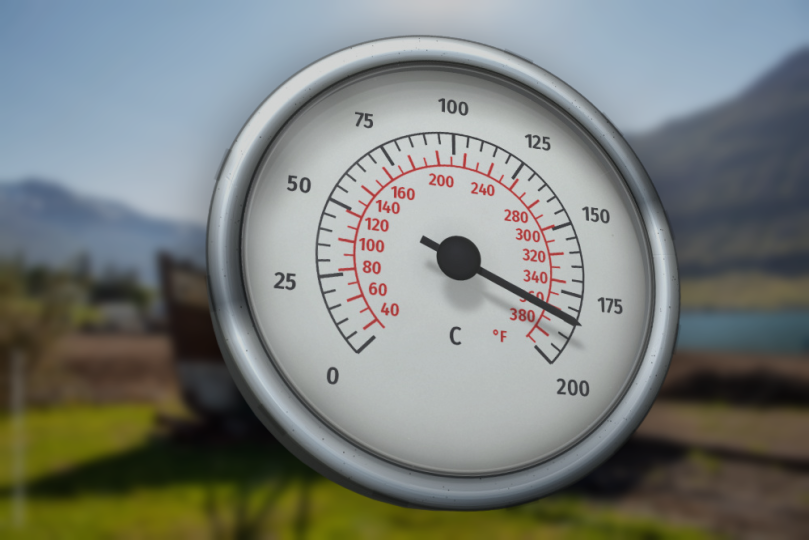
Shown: 185; °C
